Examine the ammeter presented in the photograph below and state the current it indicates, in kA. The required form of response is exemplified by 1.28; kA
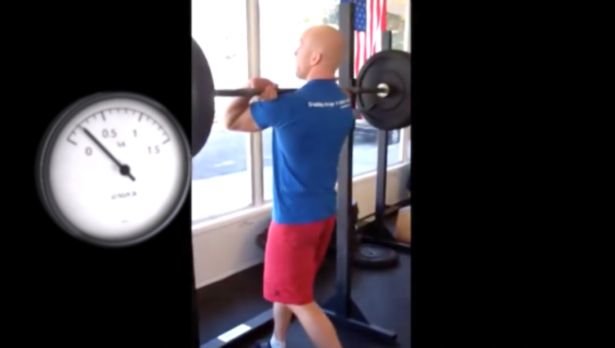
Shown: 0.2; kA
